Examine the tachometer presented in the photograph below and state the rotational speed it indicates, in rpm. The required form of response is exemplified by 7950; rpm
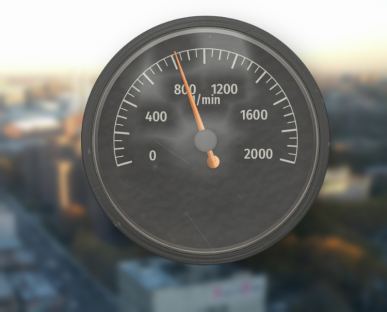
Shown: 825; rpm
